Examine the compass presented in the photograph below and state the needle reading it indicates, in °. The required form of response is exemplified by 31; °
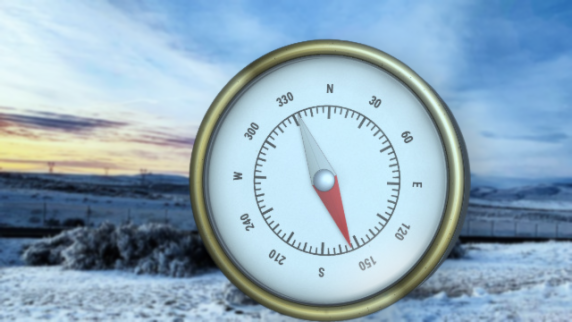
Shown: 155; °
